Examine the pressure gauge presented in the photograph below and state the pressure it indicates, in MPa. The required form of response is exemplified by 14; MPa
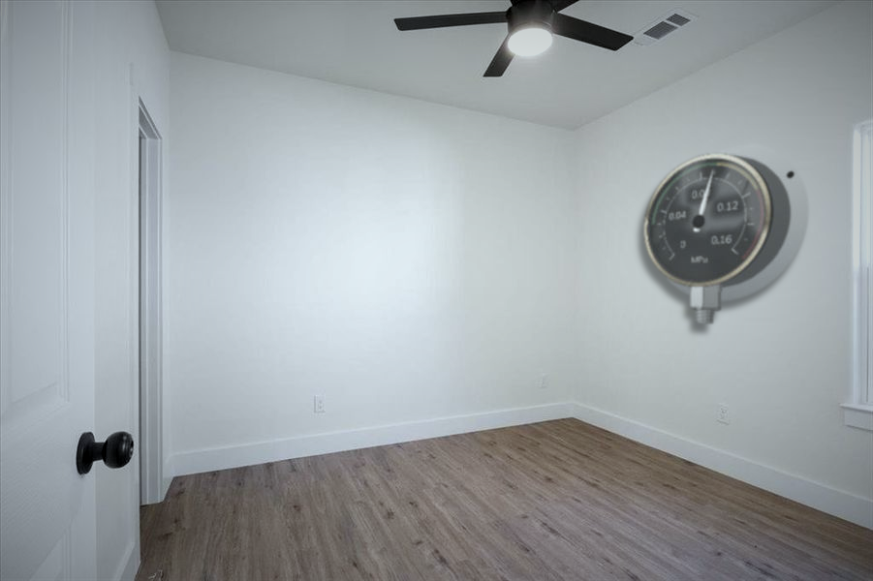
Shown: 0.09; MPa
